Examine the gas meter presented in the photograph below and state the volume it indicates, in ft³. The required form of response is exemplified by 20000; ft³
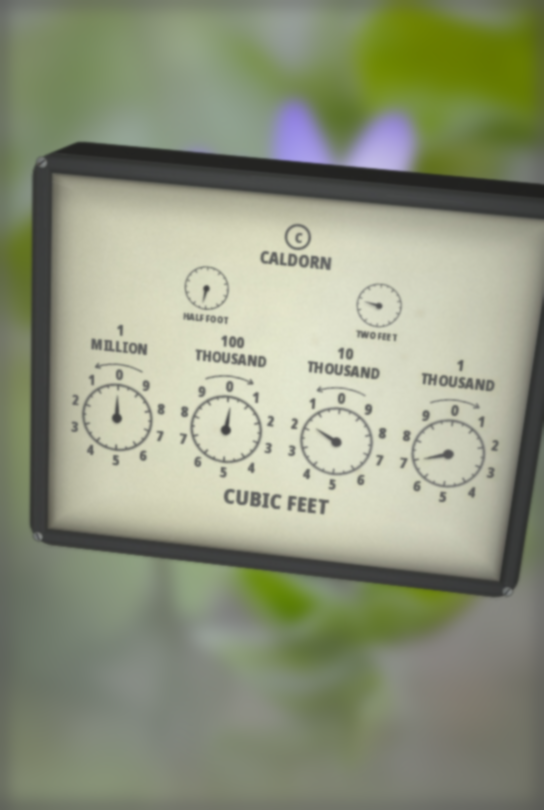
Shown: 1700; ft³
